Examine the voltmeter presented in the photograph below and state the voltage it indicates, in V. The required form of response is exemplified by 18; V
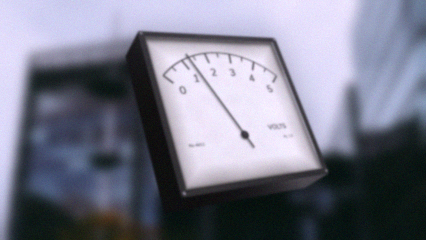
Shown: 1.25; V
